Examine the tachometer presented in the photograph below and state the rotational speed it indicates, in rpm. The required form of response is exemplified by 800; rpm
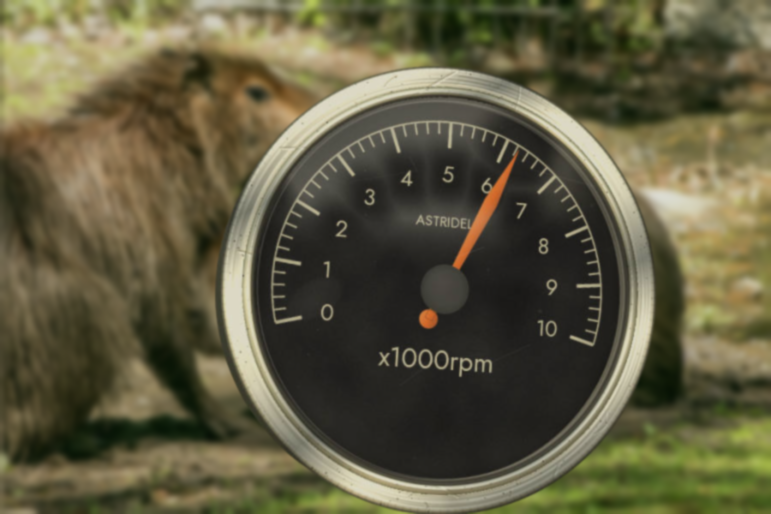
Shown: 6200; rpm
